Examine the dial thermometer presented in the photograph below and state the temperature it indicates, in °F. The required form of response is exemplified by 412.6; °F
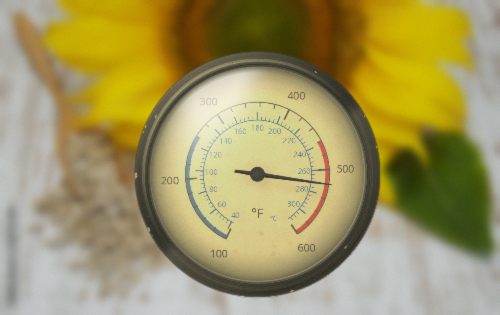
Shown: 520; °F
